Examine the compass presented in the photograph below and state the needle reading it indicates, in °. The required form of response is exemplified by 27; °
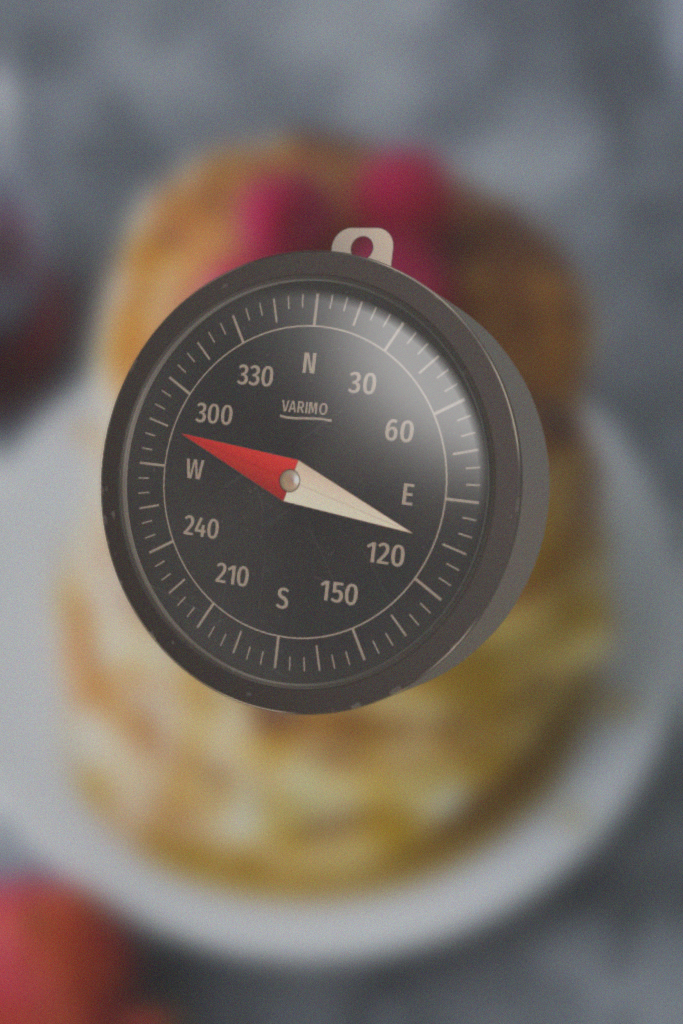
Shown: 285; °
